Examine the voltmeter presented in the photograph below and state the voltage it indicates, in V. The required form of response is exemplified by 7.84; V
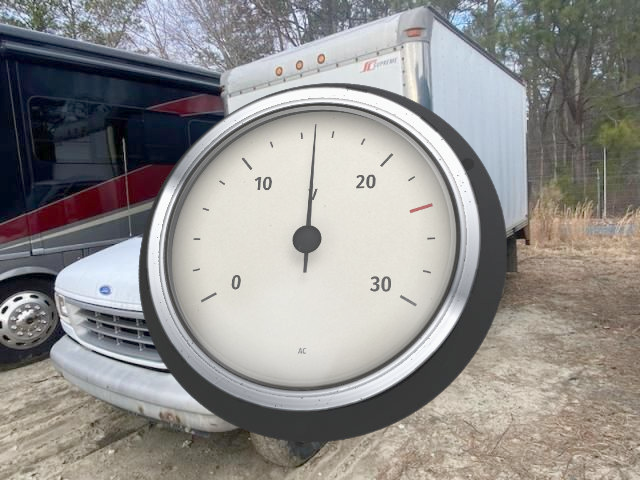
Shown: 15; V
